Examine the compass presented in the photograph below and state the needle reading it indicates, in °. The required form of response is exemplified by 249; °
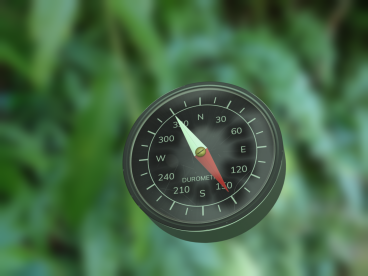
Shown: 150; °
